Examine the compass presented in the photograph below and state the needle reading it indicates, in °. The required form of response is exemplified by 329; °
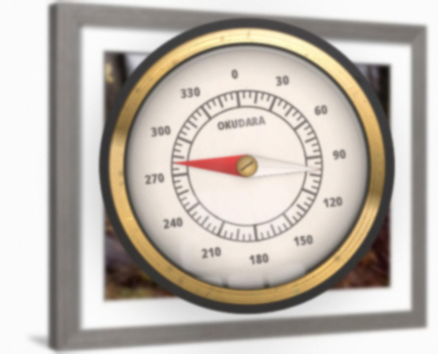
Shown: 280; °
